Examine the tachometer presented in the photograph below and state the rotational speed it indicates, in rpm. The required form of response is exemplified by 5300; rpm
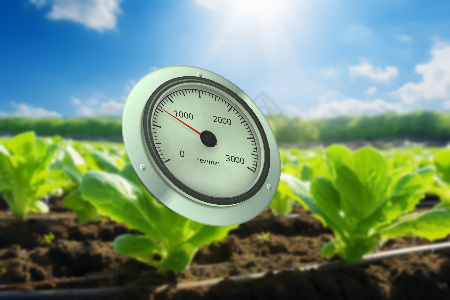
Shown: 750; rpm
